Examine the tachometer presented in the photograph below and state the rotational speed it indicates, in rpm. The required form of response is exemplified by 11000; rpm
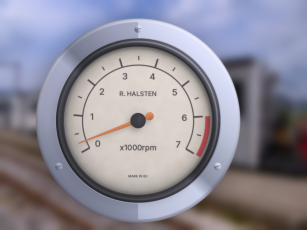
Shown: 250; rpm
